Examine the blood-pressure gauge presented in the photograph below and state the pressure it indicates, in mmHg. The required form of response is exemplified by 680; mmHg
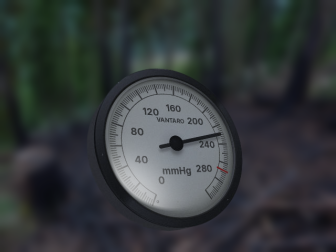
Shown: 230; mmHg
